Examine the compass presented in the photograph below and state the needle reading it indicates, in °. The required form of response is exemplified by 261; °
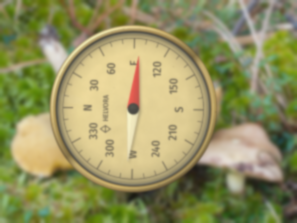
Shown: 95; °
